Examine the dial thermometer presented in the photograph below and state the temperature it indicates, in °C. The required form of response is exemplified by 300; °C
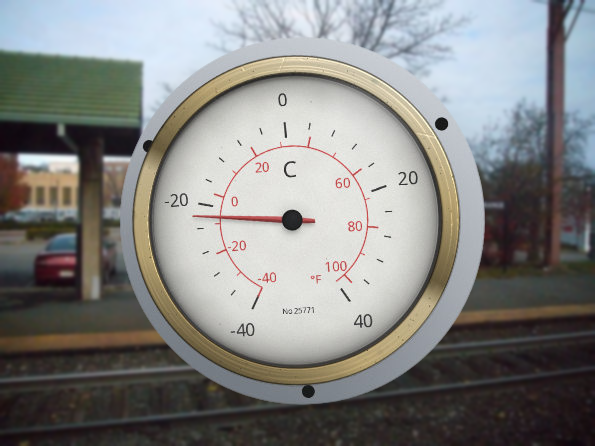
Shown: -22; °C
